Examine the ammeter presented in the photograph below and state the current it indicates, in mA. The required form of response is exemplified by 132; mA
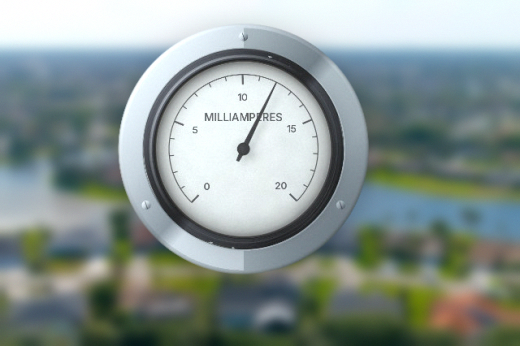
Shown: 12; mA
